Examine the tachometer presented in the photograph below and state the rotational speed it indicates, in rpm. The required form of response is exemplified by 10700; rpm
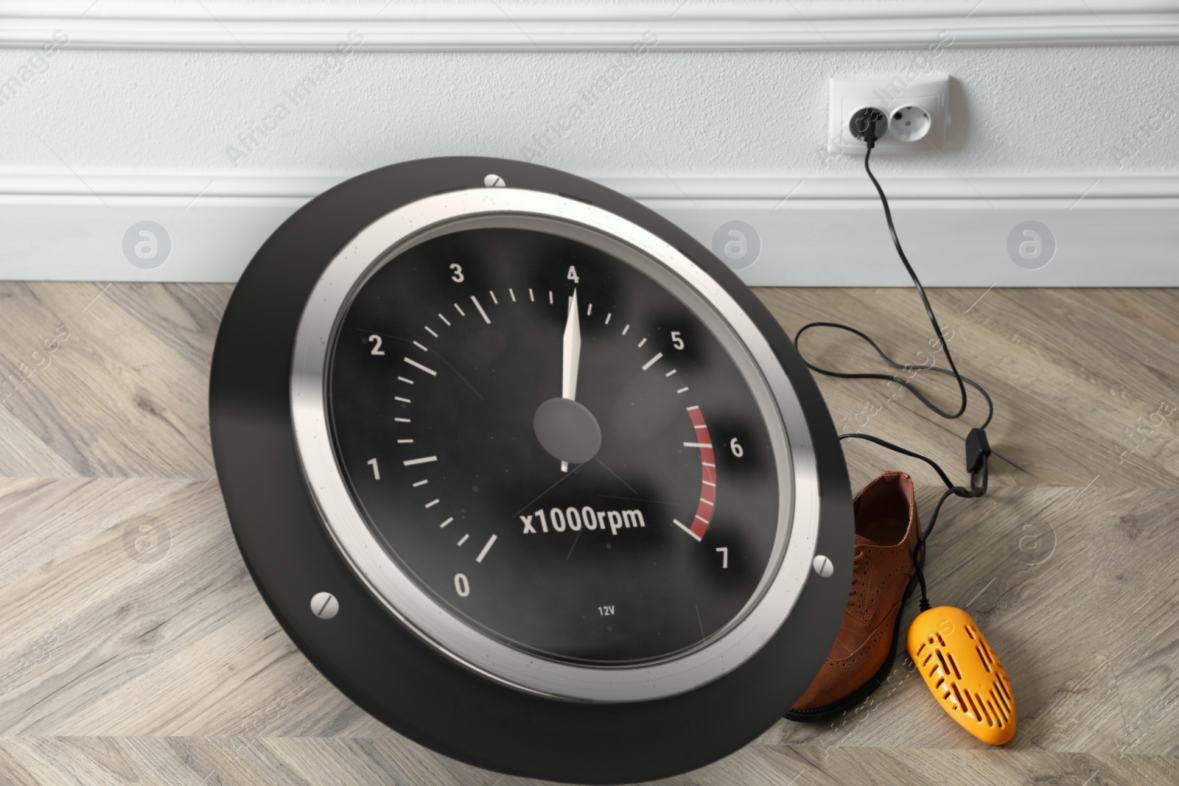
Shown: 4000; rpm
